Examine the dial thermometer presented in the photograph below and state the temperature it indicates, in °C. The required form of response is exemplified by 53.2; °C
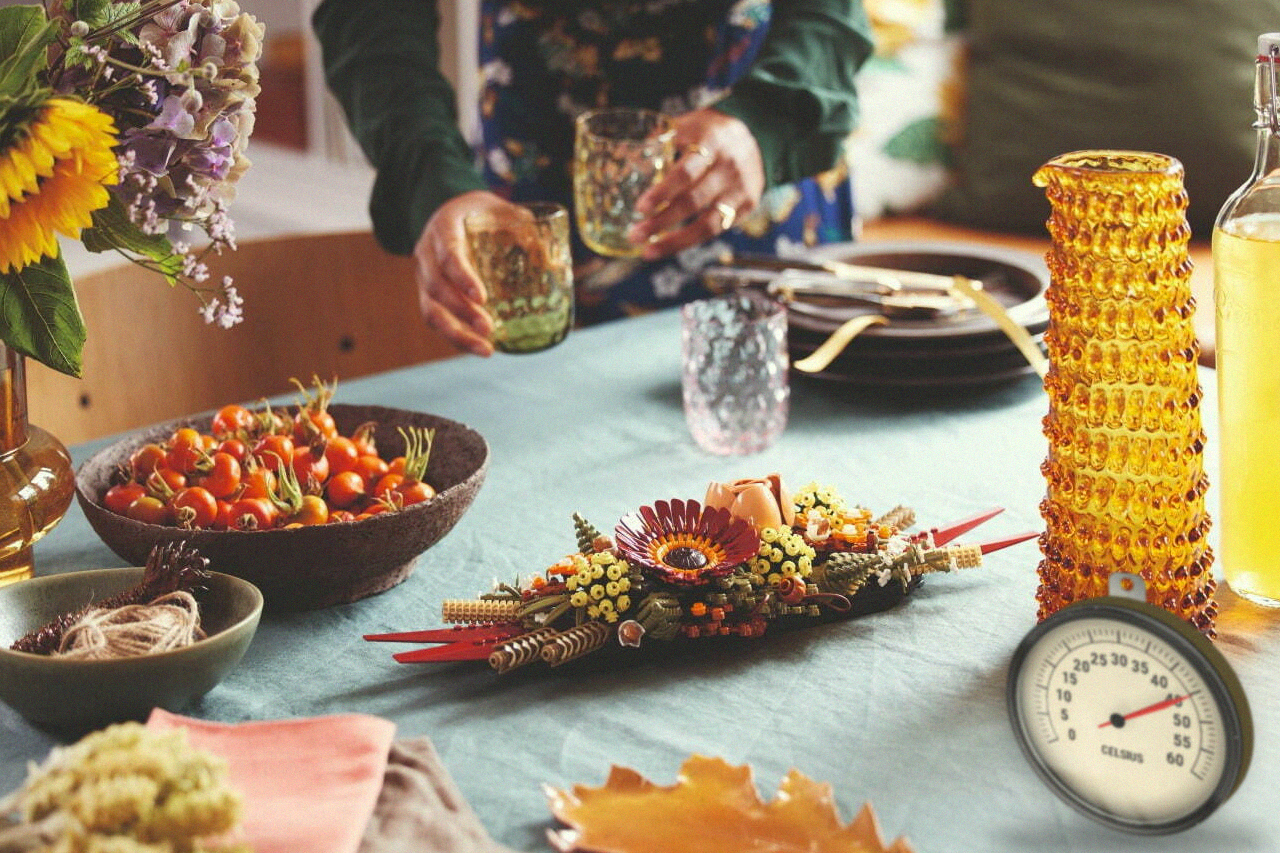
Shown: 45; °C
